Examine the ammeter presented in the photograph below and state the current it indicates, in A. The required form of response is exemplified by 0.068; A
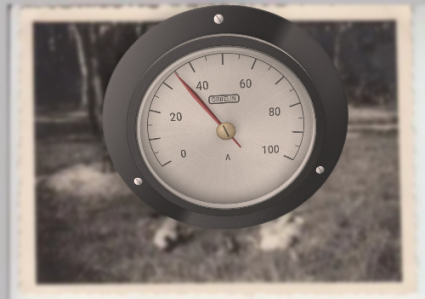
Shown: 35; A
